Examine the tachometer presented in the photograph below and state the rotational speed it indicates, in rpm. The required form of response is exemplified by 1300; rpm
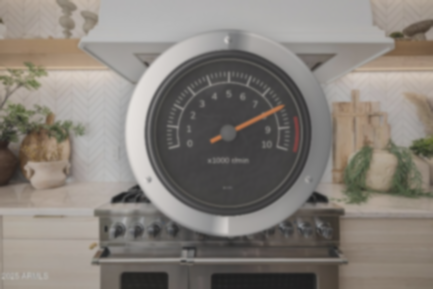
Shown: 8000; rpm
